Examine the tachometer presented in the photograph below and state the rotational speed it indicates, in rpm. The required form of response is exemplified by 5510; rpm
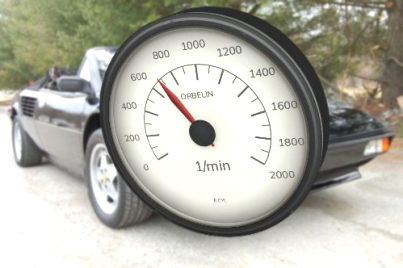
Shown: 700; rpm
